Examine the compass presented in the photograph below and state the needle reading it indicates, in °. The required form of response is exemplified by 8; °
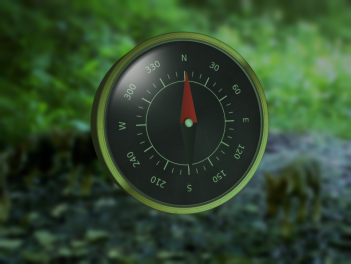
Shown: 0; °
